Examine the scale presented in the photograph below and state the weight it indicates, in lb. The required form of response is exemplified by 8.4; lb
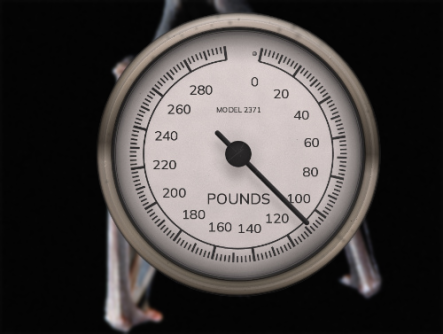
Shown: 108; lb
